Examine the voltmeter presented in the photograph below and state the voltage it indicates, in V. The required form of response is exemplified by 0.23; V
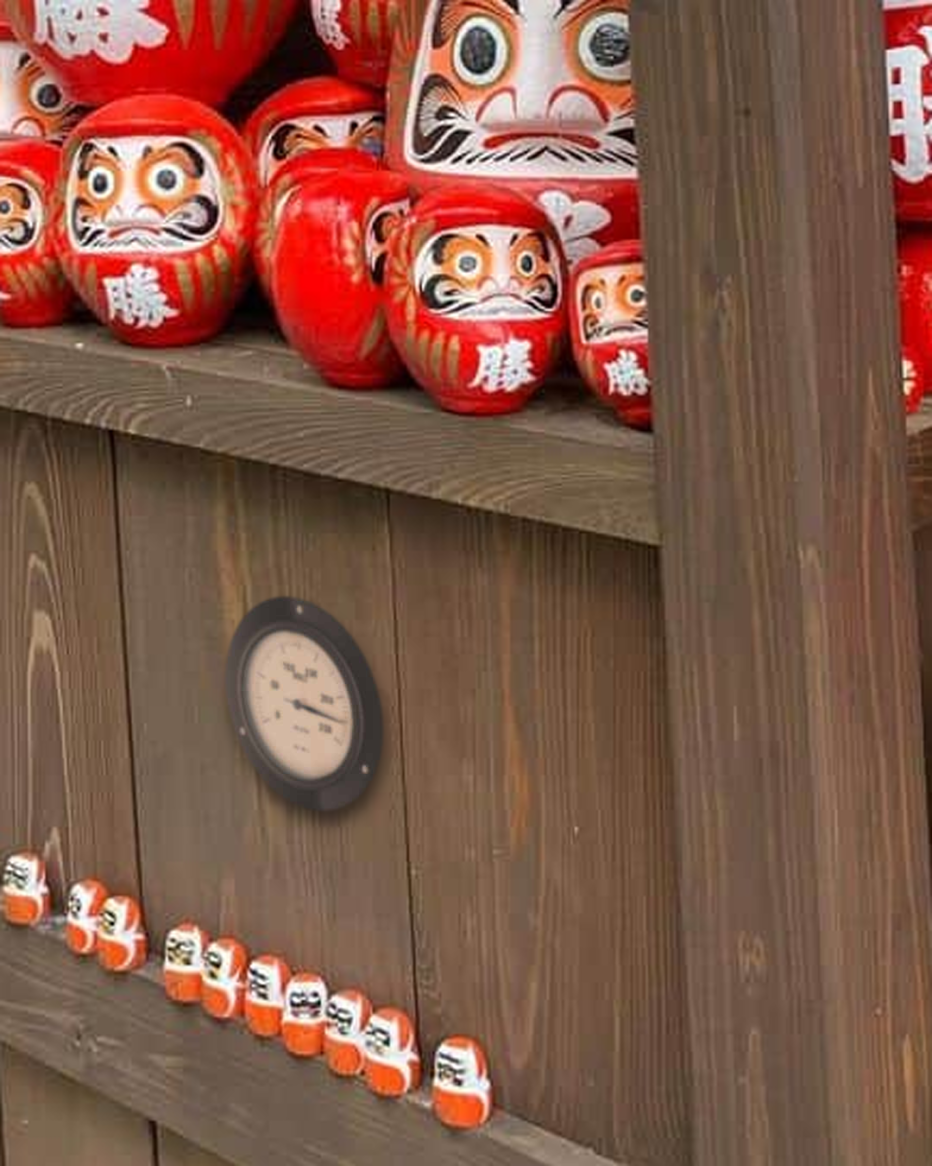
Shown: 225; V
